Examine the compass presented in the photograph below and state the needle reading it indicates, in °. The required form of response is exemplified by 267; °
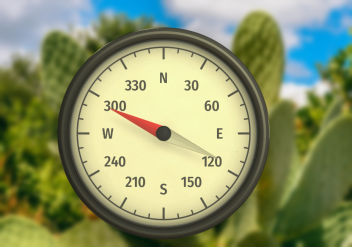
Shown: 295; °
